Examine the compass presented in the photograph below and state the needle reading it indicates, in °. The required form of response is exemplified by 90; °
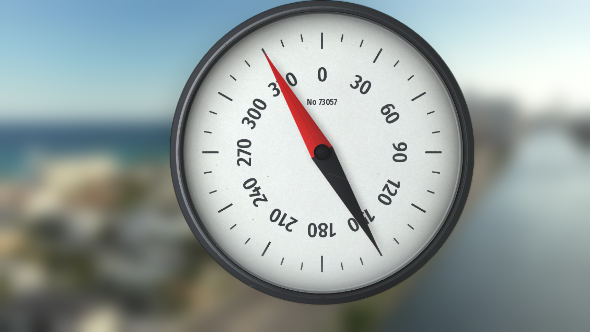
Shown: 330; °
